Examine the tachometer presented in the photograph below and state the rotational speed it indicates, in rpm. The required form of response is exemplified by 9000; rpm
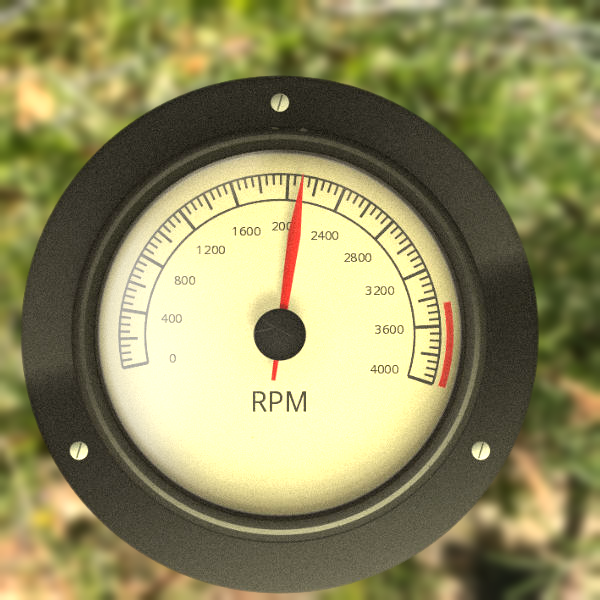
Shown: 2100; rpm
